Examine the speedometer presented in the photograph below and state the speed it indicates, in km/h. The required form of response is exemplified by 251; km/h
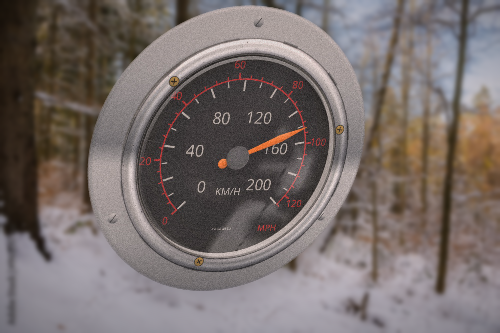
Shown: 150; km/h
